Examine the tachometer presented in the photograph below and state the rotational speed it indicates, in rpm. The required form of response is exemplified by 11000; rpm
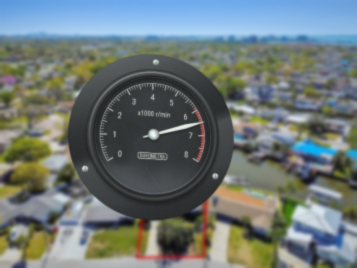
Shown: 6500; rpm
